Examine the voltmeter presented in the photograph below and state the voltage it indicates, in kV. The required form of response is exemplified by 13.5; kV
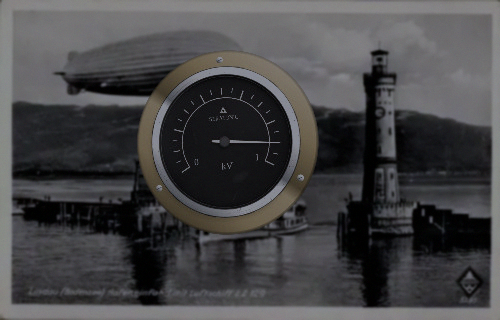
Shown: 0.9; kV
